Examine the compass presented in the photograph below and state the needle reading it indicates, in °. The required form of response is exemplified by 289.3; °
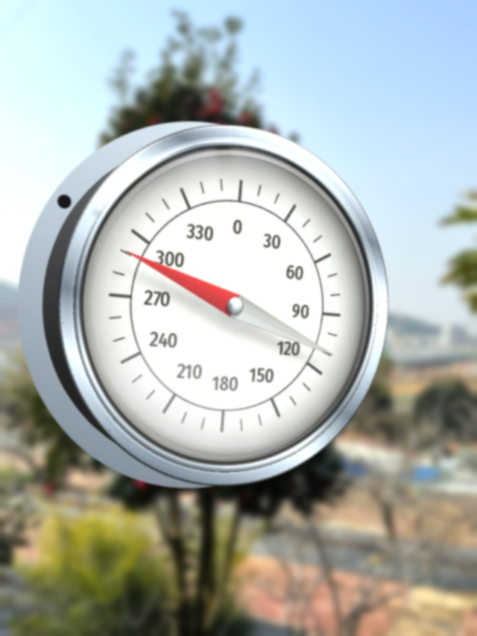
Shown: 290; °
